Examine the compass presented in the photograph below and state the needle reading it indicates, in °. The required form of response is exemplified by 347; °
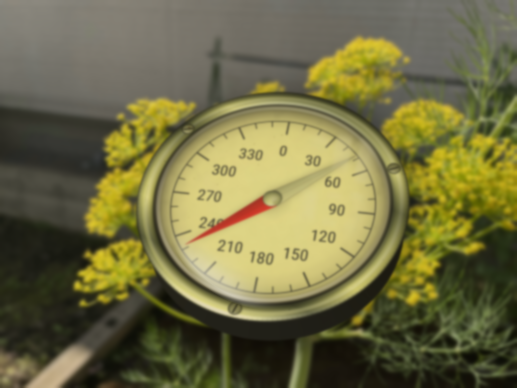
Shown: 230; °
